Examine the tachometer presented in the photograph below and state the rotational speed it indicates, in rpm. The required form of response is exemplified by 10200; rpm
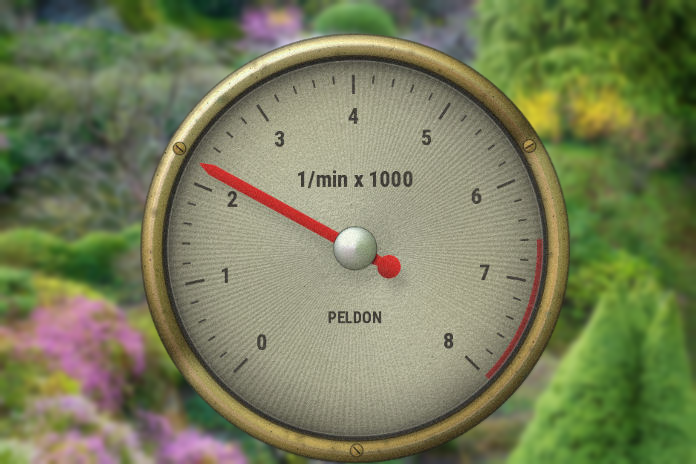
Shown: 2200; rpm
